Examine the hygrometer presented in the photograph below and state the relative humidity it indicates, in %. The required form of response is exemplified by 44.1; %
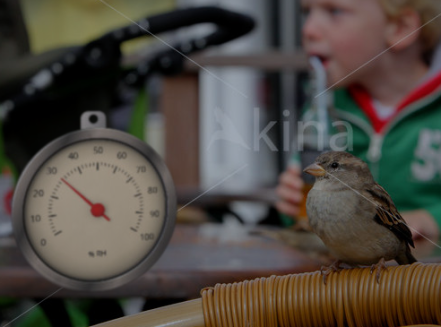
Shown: 30; %
